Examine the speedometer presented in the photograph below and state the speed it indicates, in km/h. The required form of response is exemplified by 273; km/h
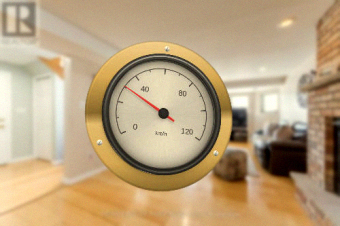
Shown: 30; km/h
